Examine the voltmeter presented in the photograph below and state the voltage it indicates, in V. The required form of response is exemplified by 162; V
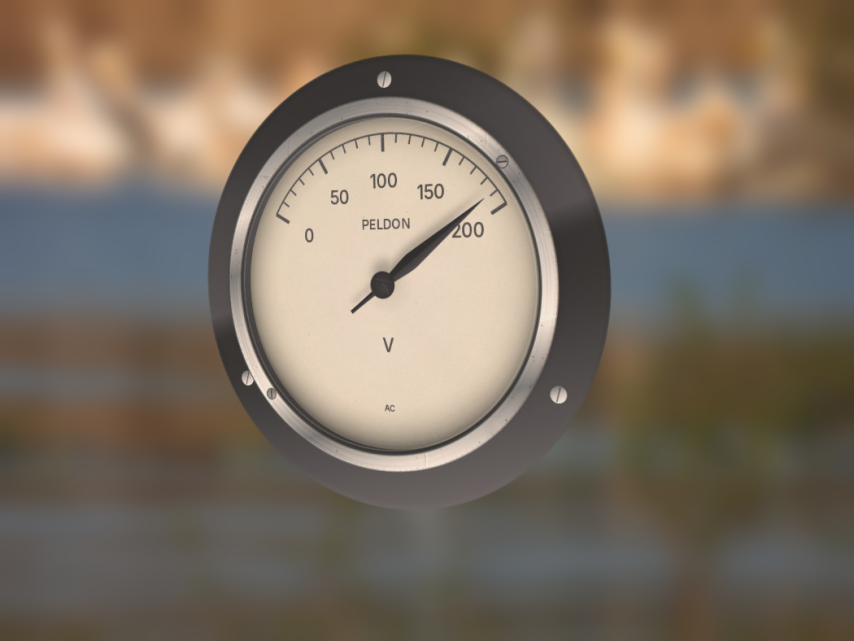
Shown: 190; V
